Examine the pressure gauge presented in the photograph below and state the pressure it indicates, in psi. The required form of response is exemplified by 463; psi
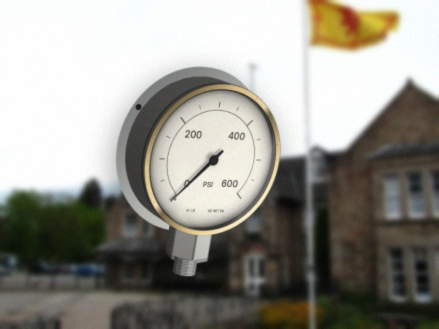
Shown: 0; psi
